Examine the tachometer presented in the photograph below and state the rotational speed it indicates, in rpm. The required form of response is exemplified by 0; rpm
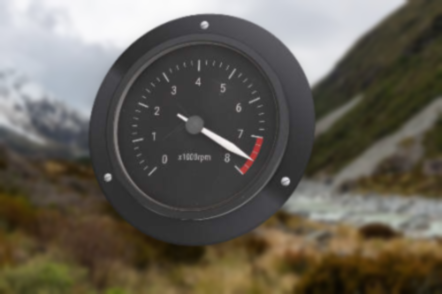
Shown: 7600; rpm
